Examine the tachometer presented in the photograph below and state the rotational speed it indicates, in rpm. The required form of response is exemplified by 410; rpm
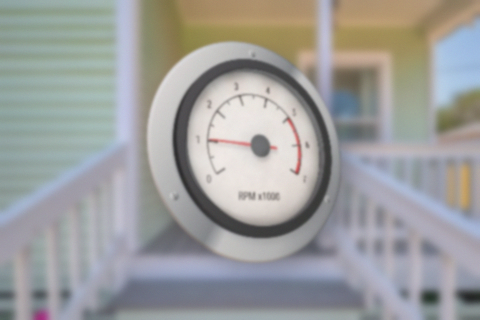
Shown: 1000; rpm
